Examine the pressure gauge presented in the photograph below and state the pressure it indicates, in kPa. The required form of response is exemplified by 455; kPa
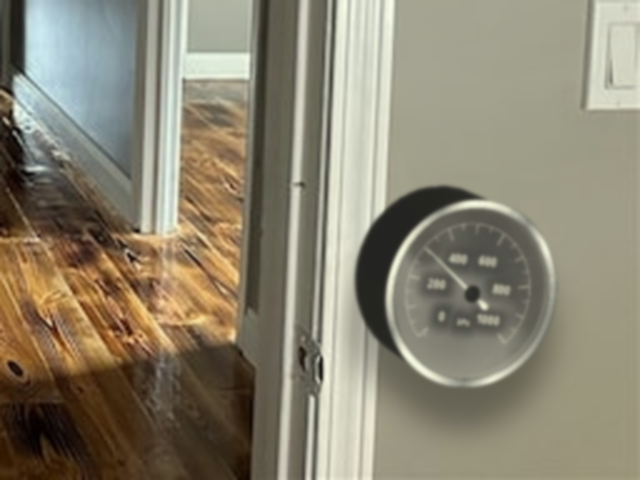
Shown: 300; kPa
